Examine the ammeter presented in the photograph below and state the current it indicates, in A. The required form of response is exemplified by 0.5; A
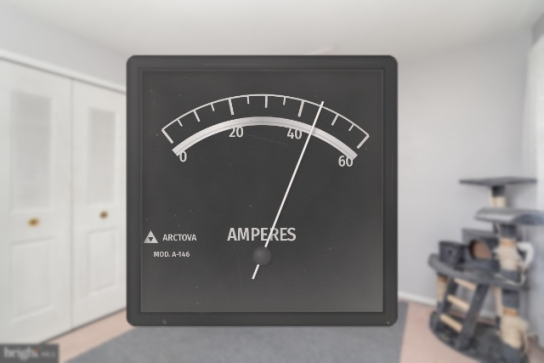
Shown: 45; A
